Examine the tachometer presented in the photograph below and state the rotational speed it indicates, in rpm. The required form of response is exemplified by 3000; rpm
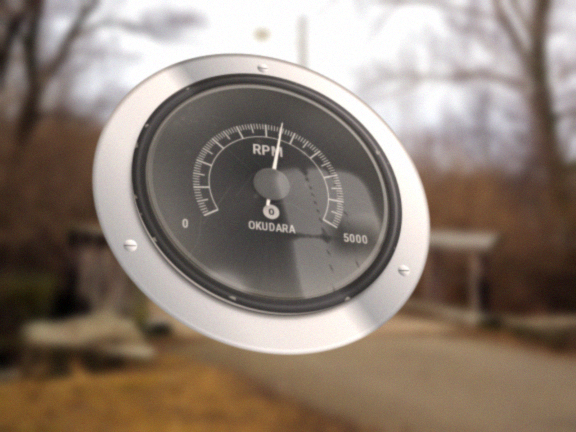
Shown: 2750; rpm
